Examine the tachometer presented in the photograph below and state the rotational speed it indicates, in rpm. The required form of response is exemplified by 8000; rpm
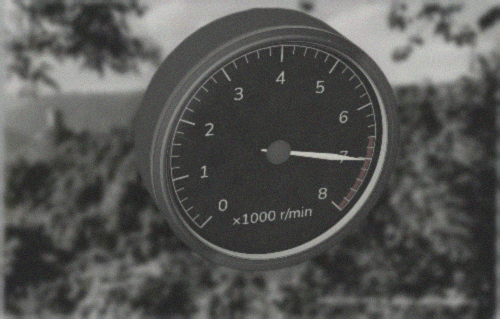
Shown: 7000; rpm
